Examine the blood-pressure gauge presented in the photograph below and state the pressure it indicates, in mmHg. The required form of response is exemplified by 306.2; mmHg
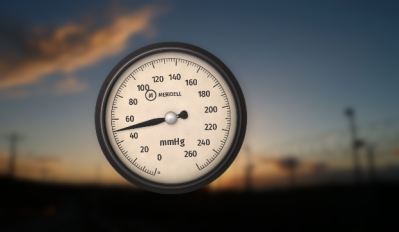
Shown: 50; mmHg
